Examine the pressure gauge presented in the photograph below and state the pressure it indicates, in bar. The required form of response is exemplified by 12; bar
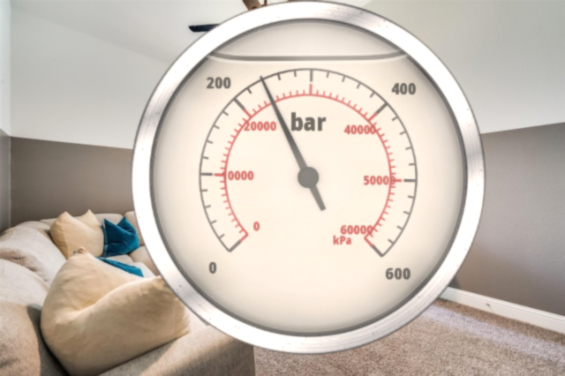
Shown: 240; bar
